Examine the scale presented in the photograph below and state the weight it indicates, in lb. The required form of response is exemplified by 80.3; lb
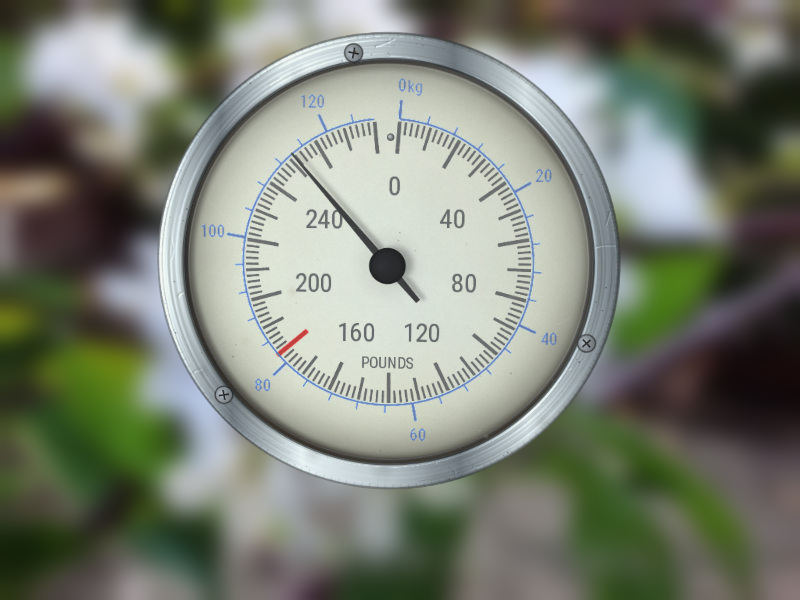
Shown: 252; lb
